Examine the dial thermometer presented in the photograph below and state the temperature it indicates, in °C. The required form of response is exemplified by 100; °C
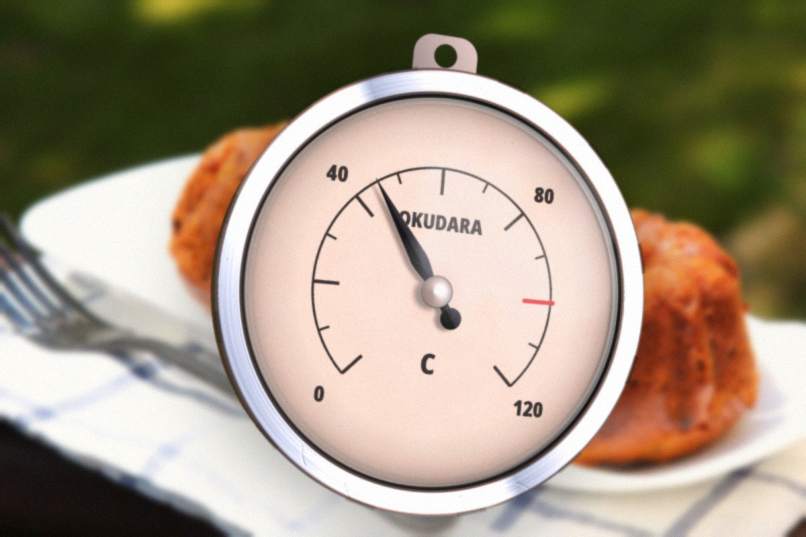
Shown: 45; °C
